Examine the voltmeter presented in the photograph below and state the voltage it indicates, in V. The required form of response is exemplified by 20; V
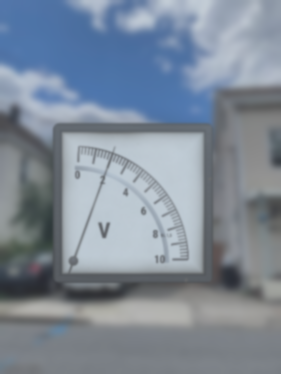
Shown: 2; V
